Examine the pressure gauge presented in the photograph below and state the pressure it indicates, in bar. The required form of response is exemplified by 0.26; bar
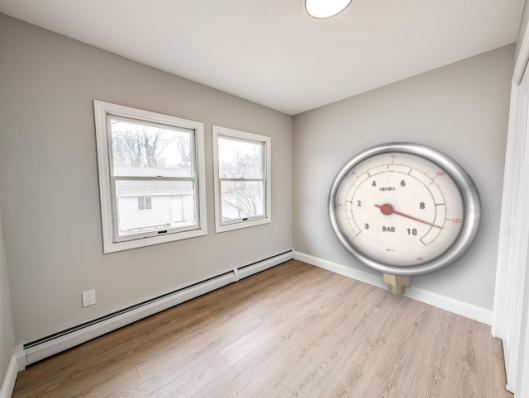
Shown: 9; bar
